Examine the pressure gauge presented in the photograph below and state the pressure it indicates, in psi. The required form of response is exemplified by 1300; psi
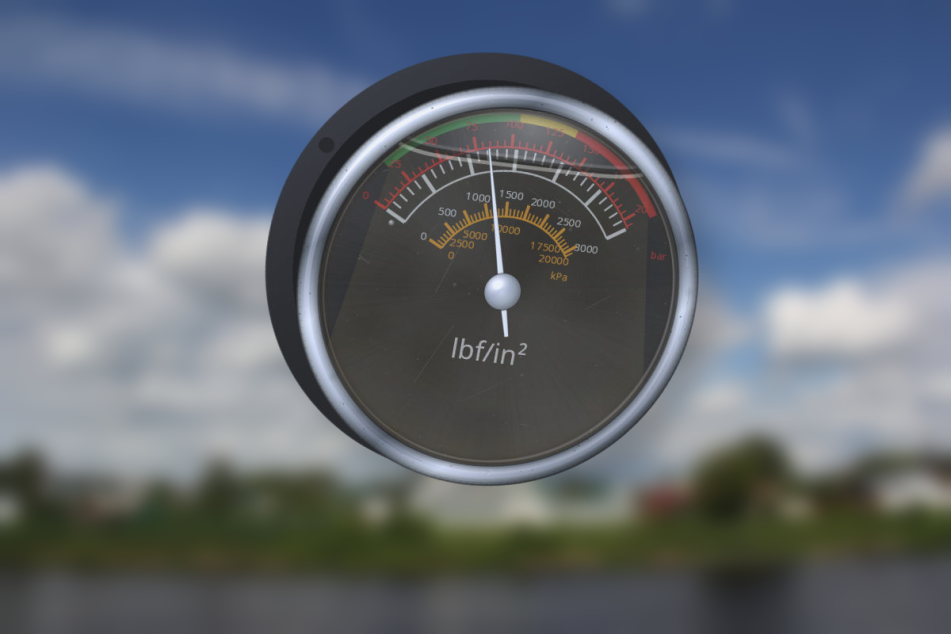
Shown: 1200; psi
